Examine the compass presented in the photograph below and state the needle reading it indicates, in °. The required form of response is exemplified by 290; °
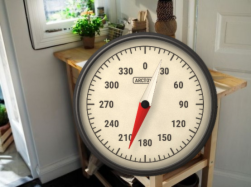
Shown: 200; °
